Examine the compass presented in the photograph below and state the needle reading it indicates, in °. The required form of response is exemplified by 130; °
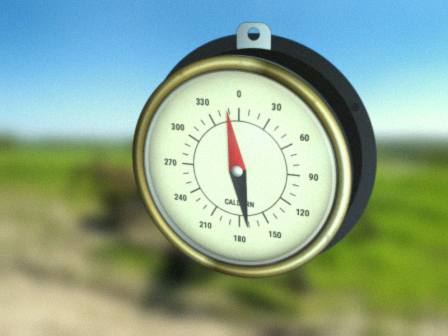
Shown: 350; °
